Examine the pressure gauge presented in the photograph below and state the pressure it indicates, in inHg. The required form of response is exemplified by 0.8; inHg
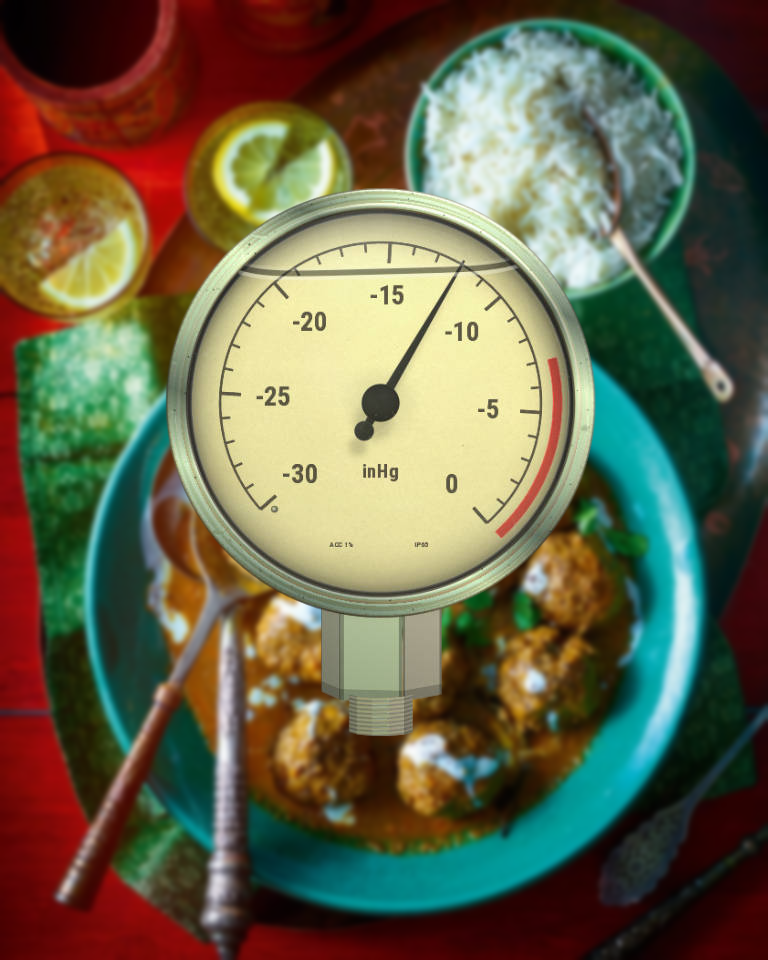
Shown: -12; inHg
